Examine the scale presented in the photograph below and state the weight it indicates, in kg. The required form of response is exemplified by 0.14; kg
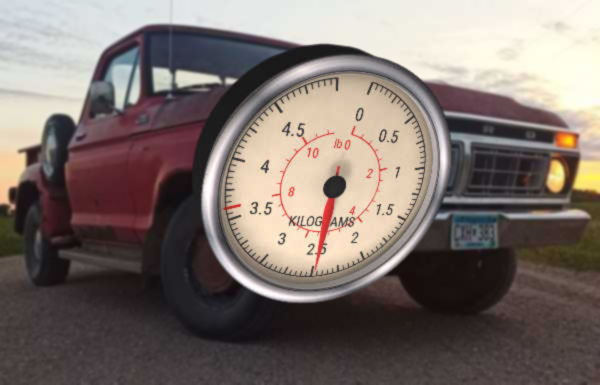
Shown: 2.5; kg
